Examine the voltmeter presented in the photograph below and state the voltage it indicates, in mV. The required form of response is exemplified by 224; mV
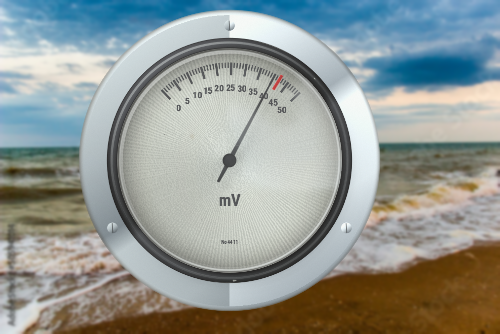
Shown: 40; mV
